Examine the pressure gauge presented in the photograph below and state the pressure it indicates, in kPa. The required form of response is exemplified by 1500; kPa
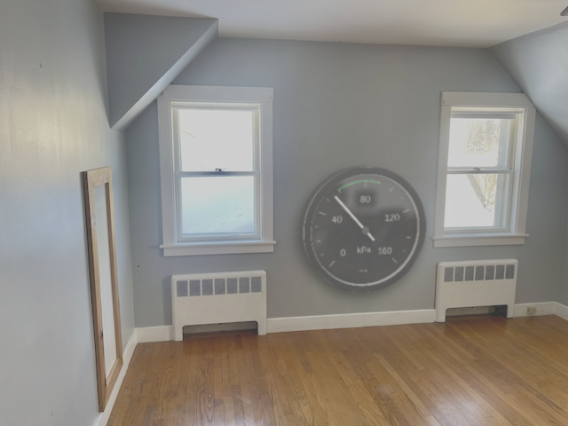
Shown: 55; kPa
